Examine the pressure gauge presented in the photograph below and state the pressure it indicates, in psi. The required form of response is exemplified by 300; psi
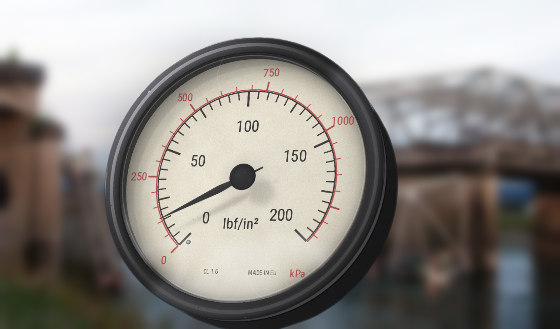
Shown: 15; psi
